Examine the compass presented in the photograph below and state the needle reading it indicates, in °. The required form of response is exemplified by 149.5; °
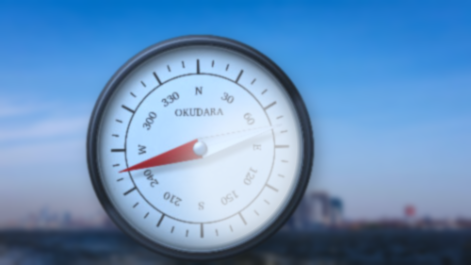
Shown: 255; °
